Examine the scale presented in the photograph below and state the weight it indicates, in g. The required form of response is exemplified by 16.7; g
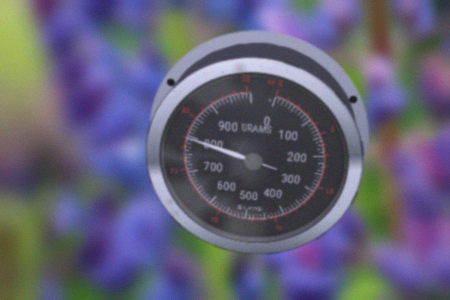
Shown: 800; g
